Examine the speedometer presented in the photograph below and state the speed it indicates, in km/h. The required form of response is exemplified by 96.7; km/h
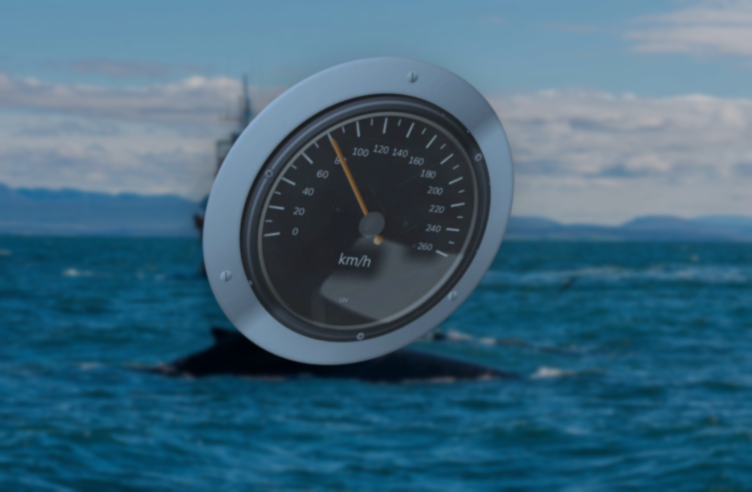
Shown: 80; km/h
